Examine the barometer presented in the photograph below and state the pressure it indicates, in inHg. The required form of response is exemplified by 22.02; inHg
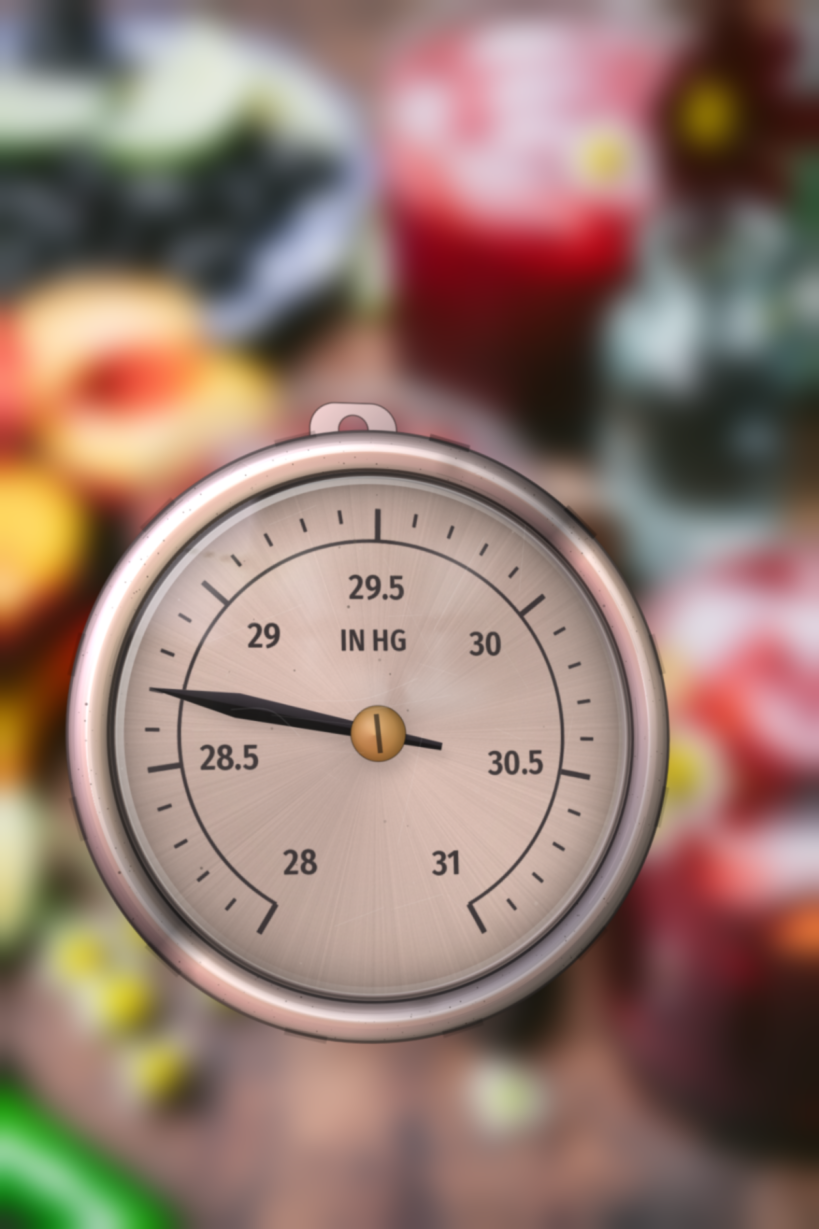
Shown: 28.7; inHg
